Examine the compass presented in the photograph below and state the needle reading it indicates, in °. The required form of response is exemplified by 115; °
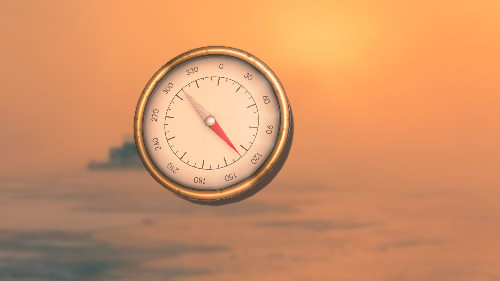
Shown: 130; °
